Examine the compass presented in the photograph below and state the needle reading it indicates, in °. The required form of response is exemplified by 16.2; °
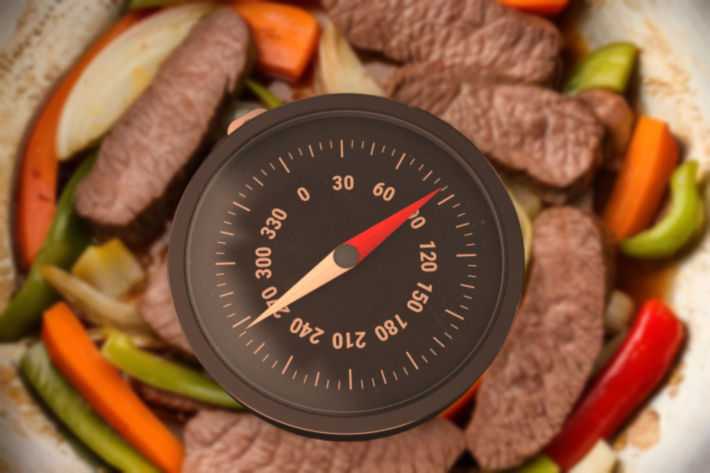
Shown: 85; °
